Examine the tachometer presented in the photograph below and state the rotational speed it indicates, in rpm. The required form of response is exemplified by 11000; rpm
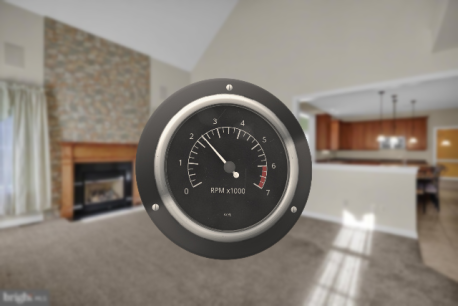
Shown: 2250; rpm
